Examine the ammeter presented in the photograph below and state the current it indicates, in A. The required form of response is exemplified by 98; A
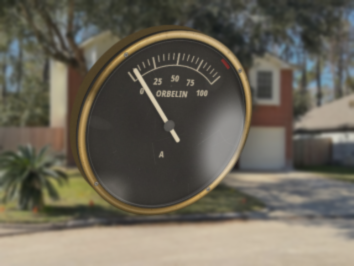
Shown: 5; A
